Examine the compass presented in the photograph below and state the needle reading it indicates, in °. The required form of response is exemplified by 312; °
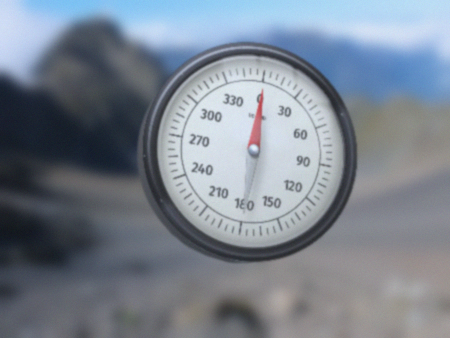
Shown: 0; °
